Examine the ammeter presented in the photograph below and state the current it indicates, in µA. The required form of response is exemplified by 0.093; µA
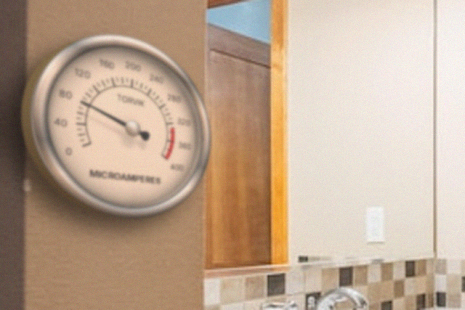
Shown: 80; µA
